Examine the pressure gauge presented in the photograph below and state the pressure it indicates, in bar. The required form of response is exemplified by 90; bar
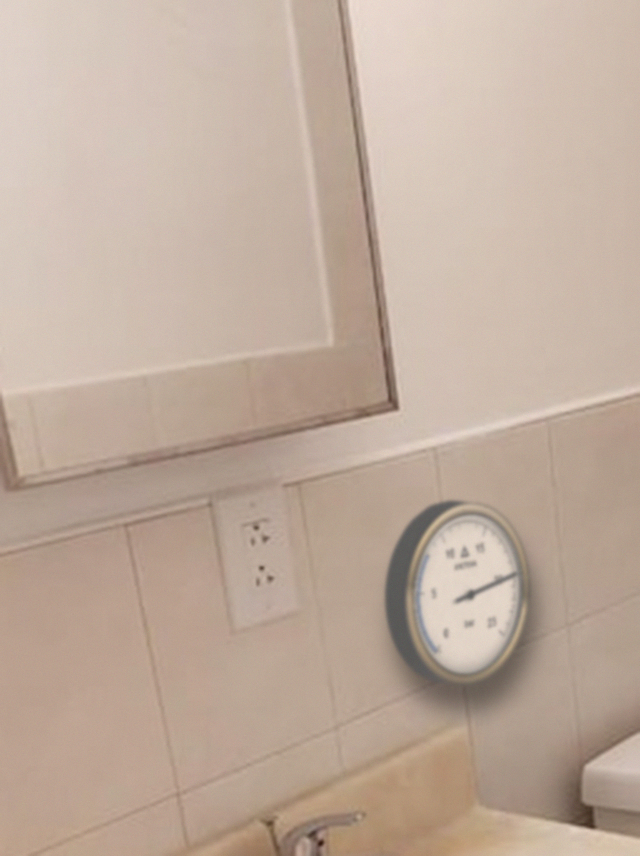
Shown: 20; bar
